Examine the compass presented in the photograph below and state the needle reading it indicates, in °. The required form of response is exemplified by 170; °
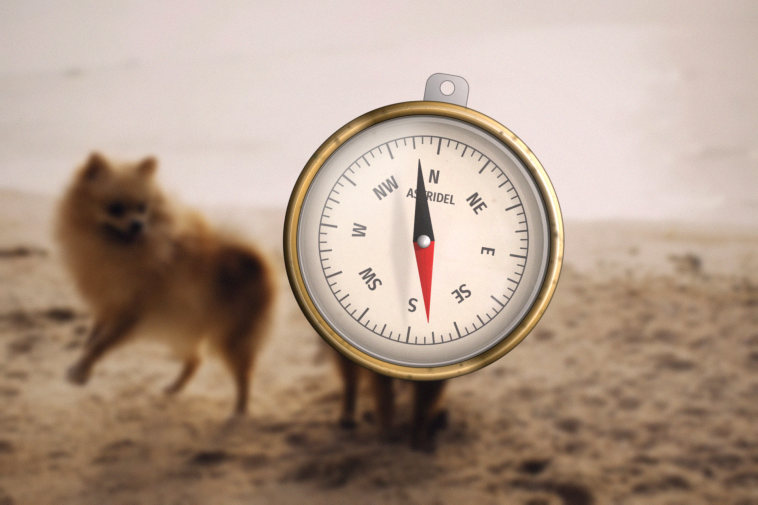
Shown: 167.5; °
